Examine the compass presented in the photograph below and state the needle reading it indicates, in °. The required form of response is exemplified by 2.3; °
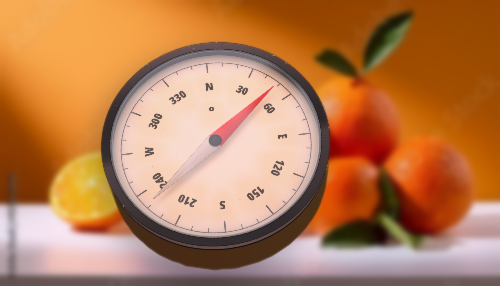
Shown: 50; °
